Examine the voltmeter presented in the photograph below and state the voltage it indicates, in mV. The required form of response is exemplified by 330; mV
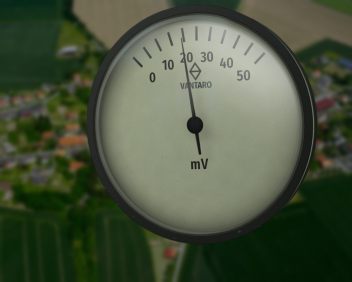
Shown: 20; mV
